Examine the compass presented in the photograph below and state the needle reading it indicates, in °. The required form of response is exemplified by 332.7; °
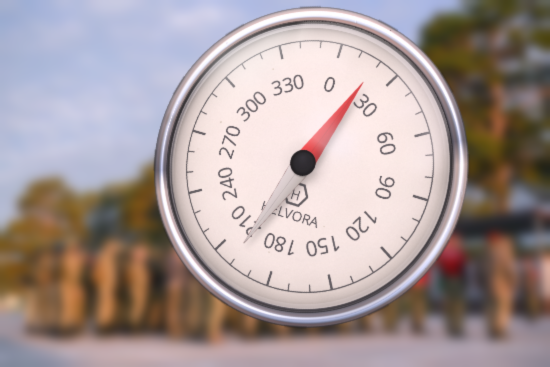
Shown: 20; °
